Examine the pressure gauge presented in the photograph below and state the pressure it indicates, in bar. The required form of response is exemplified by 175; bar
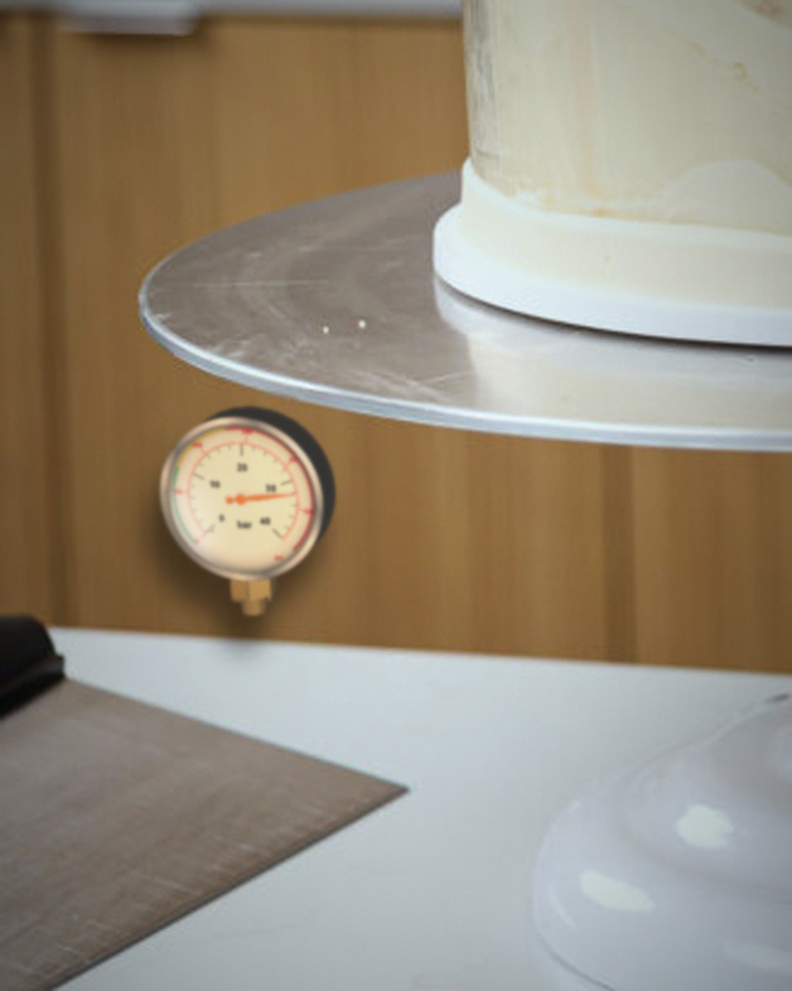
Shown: 32; bar
